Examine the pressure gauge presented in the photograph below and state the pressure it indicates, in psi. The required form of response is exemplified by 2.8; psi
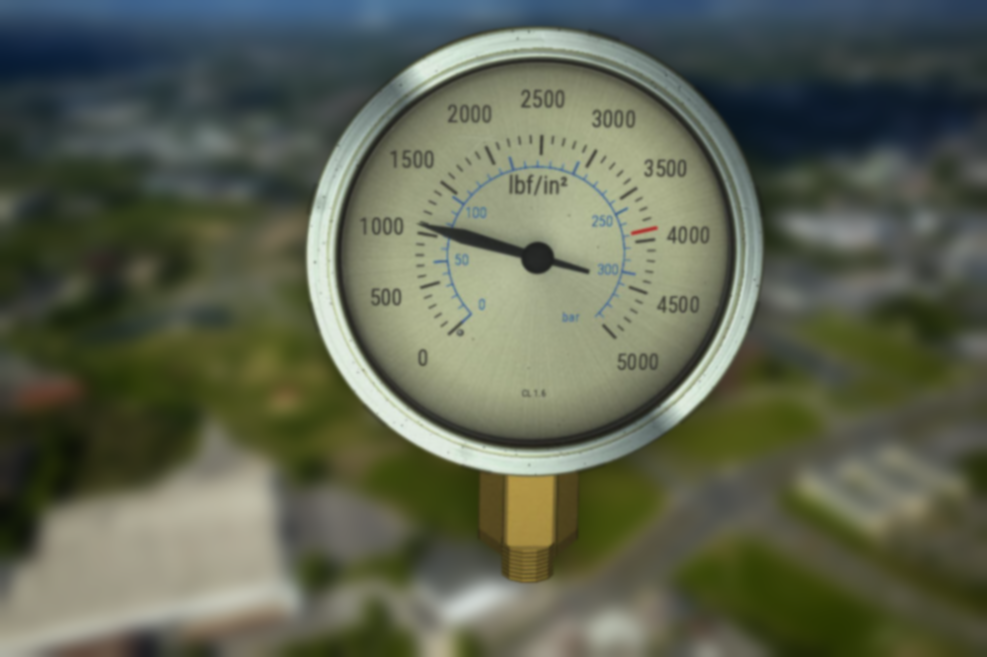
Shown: 1100; psi
